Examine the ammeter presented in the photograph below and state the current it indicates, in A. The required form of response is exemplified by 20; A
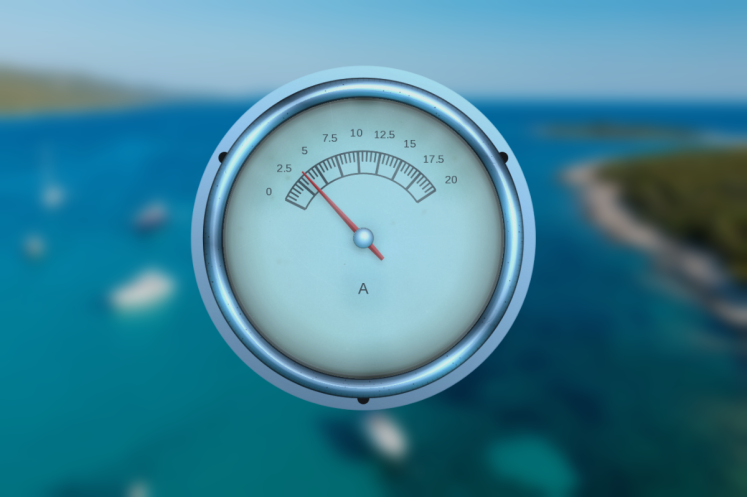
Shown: 3.5; A
